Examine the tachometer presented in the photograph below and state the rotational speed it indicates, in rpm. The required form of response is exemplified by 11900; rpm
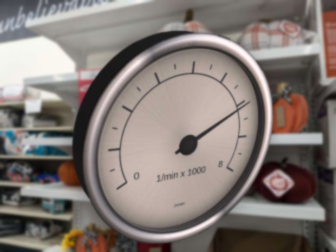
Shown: 6000; rpm
